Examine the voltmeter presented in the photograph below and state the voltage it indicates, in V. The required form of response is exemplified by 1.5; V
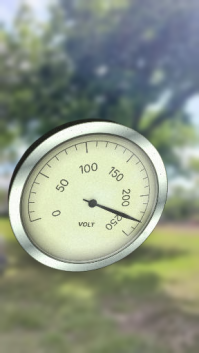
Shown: 230; V
